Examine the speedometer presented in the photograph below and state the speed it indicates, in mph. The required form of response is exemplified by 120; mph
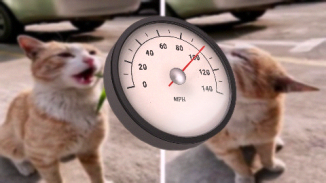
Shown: 100; mph
